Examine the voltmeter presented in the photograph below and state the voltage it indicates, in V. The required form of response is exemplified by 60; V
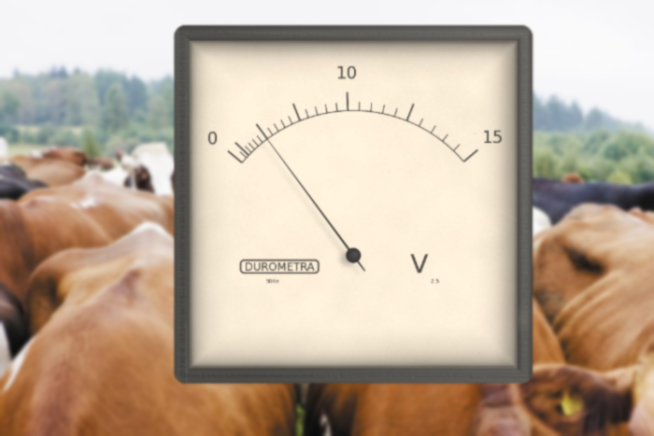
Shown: 5; V
